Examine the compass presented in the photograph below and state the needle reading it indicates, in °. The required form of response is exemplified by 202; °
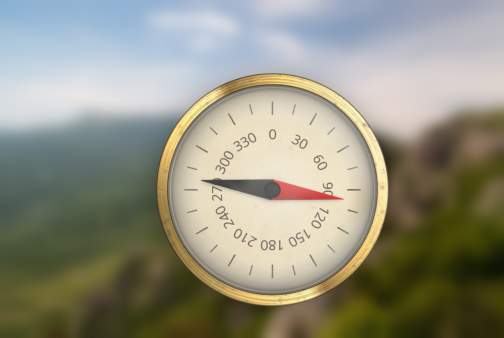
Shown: 97.5; °
